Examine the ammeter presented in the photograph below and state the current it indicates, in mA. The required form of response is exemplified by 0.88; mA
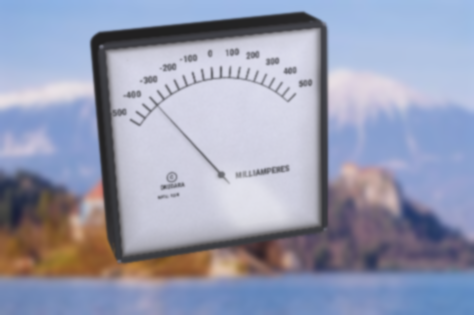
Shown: -350; mA
